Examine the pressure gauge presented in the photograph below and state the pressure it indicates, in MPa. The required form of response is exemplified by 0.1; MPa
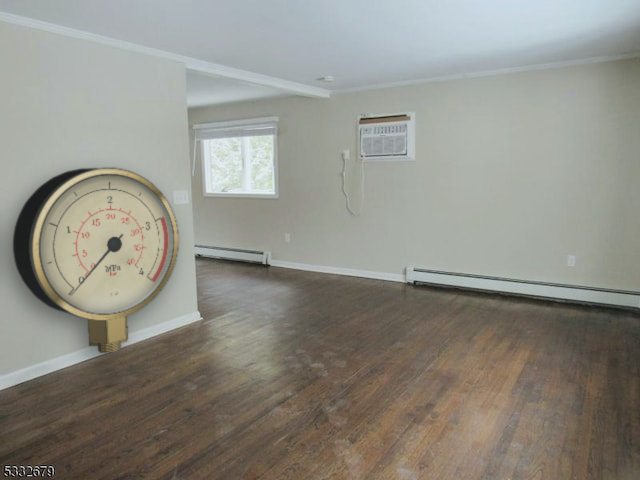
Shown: 0; MPa
